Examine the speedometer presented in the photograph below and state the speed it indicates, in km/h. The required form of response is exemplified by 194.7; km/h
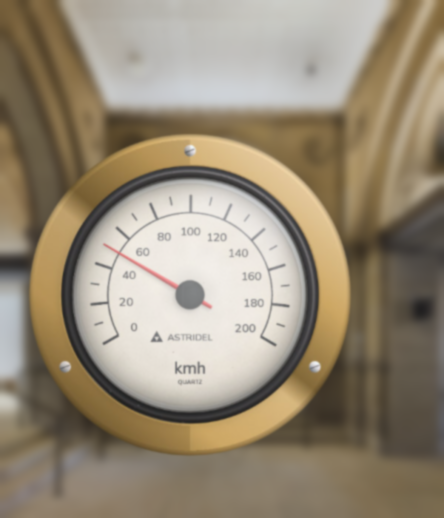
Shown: 50; km/h
